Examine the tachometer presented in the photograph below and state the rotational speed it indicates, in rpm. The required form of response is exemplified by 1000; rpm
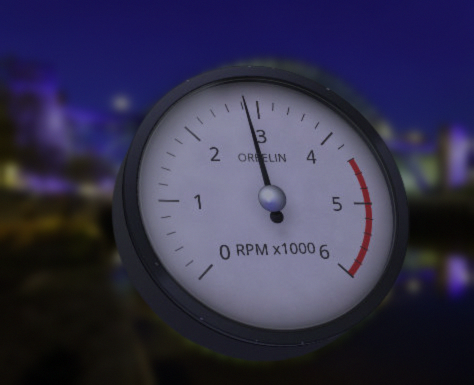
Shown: 2800; rpm
